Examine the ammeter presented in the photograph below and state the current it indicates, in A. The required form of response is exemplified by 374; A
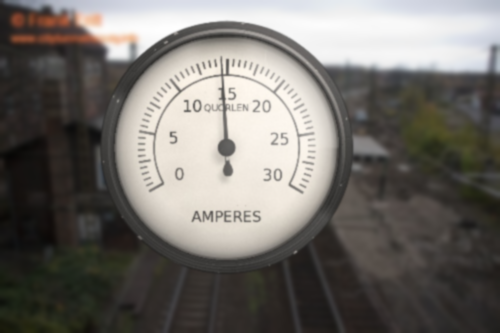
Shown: 14.5; A
